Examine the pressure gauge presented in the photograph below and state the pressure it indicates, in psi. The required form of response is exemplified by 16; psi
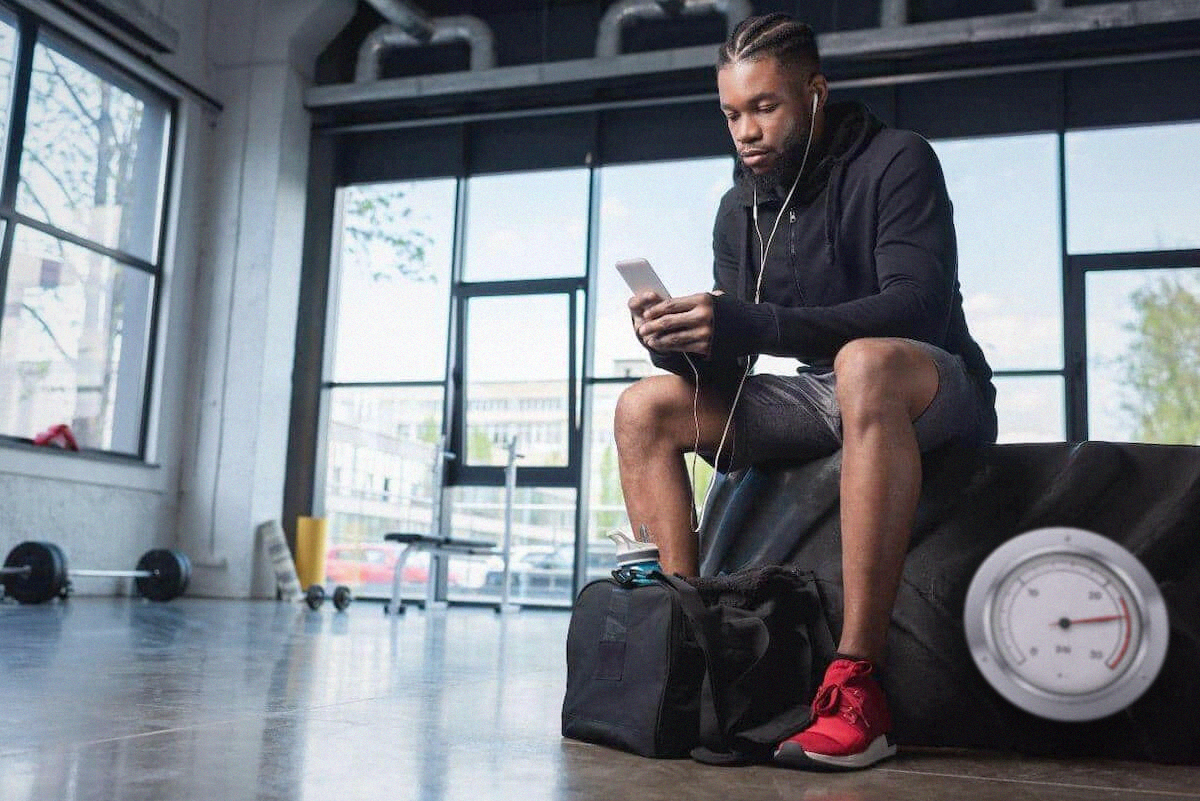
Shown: 24; psi
